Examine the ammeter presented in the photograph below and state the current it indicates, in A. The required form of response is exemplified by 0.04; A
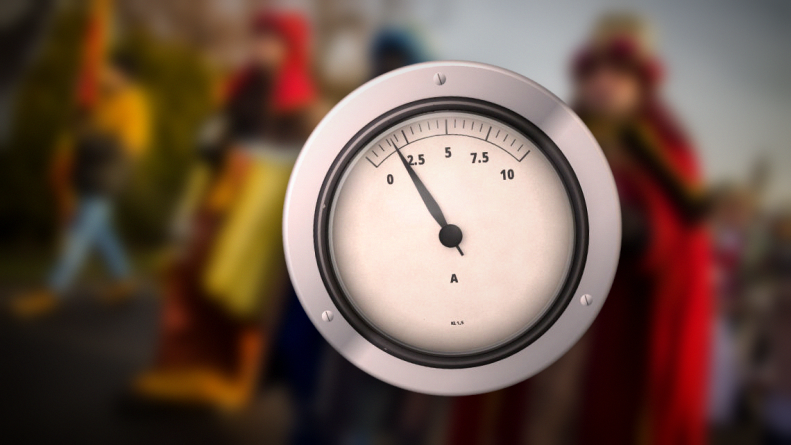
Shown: 1.75; A
